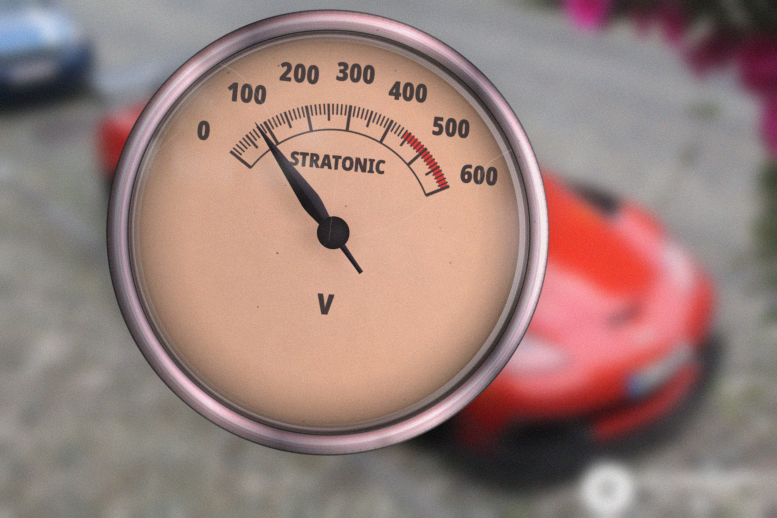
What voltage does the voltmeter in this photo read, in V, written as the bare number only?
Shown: 80
